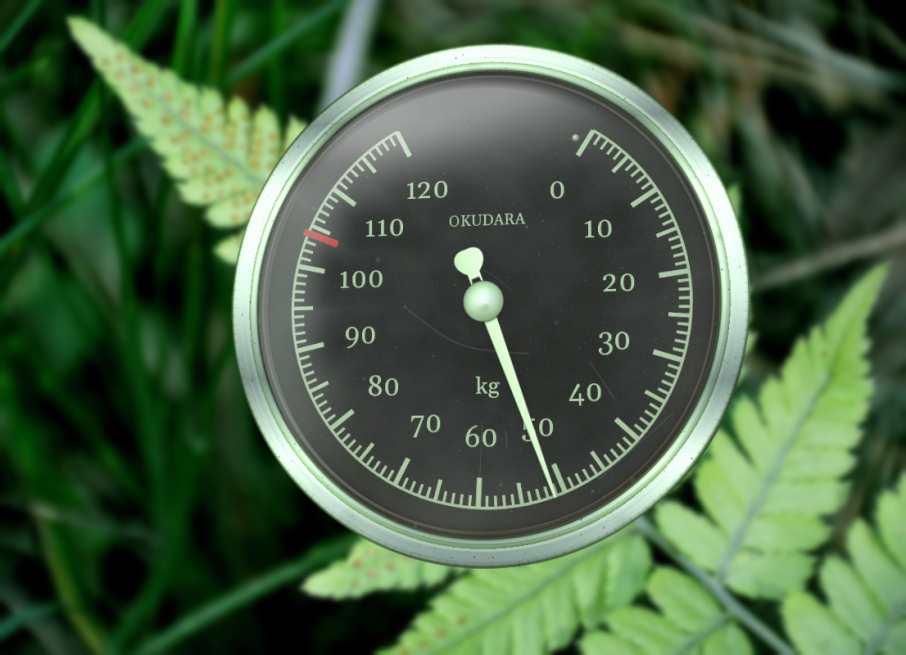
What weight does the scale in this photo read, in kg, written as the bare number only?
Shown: 51
